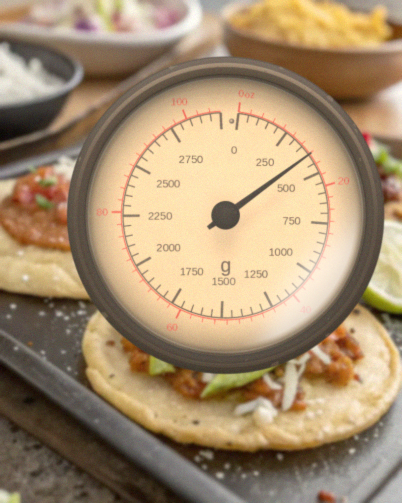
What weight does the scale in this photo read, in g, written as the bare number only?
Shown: 400
